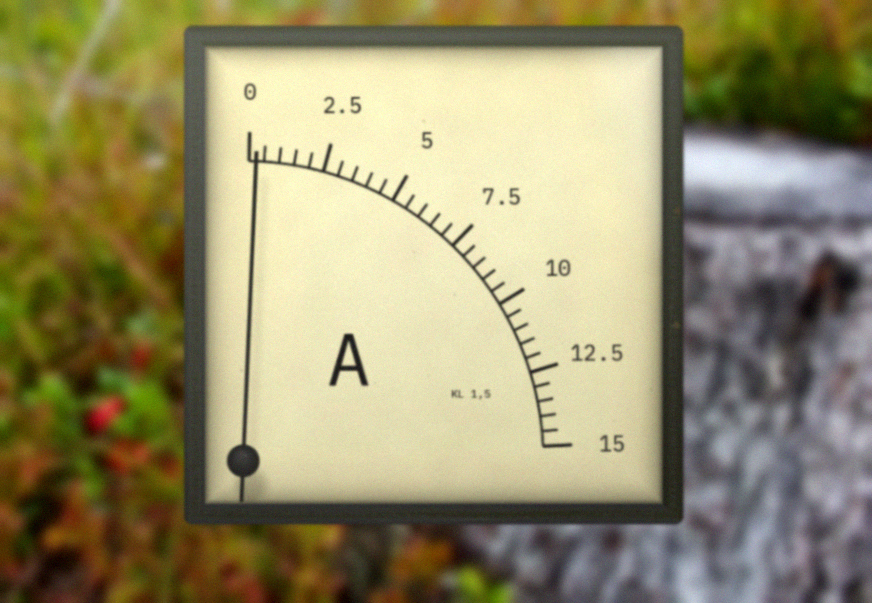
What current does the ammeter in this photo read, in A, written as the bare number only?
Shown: 0.25
